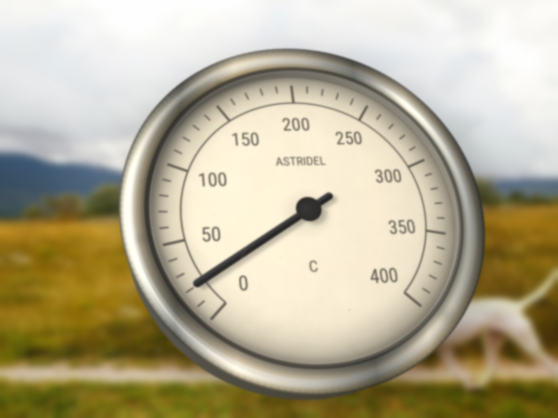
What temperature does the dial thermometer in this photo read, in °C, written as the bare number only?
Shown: 20
